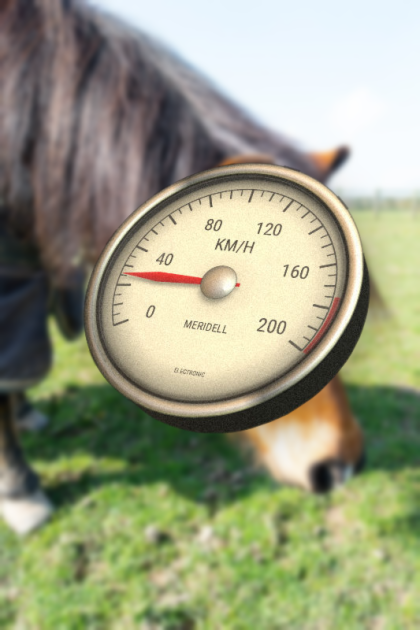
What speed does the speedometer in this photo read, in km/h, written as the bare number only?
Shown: 25
